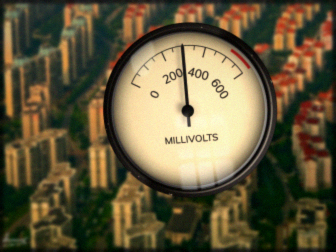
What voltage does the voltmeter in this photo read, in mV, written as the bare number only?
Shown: 300
